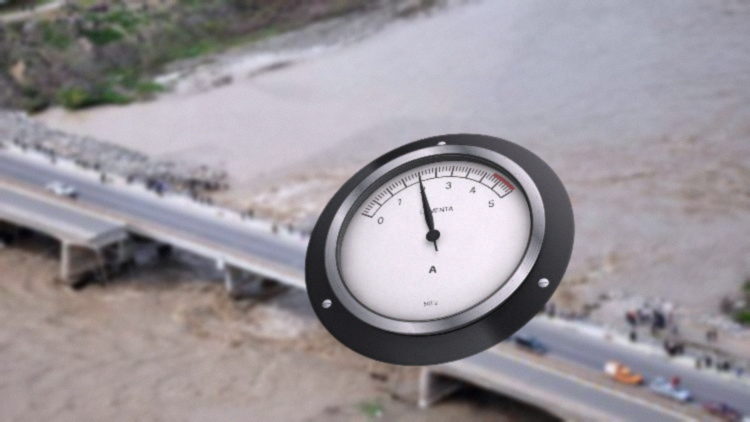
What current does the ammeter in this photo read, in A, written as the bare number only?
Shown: 2
